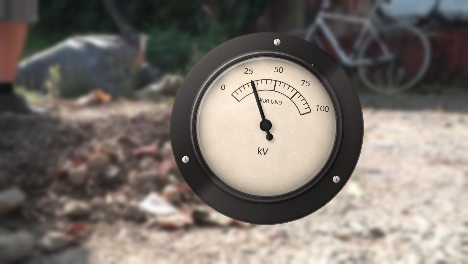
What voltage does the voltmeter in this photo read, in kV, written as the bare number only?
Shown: 25
